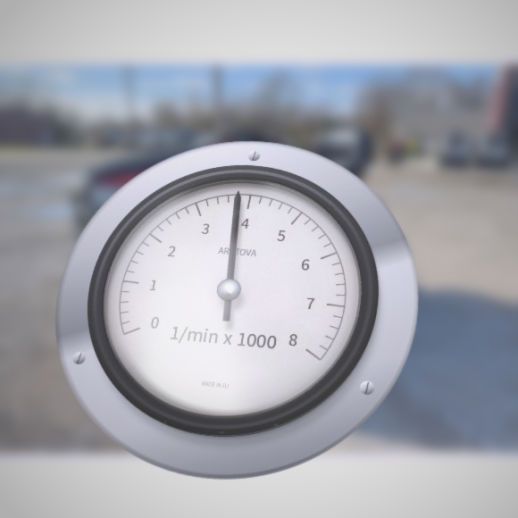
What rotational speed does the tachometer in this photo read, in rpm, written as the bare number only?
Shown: 3800
